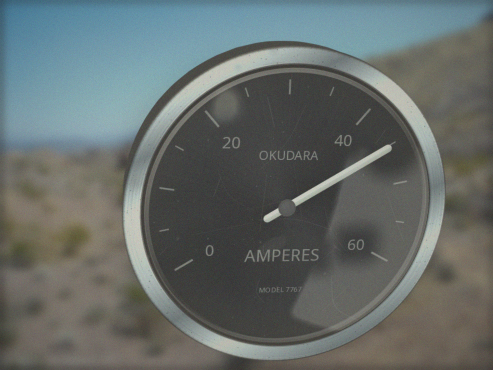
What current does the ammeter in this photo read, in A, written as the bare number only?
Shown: 45
